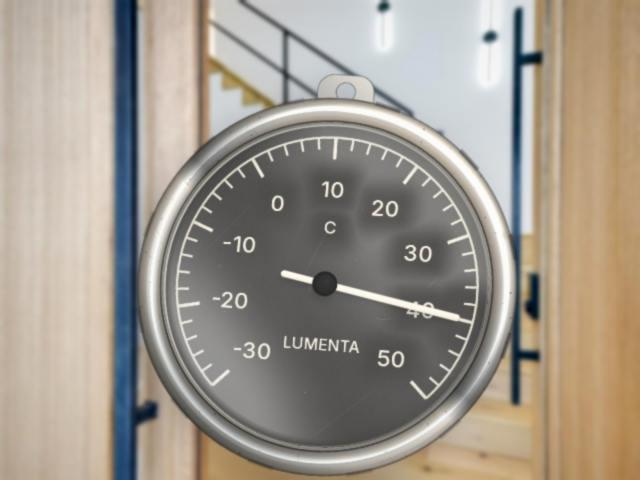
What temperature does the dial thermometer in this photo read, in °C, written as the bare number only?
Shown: 40
